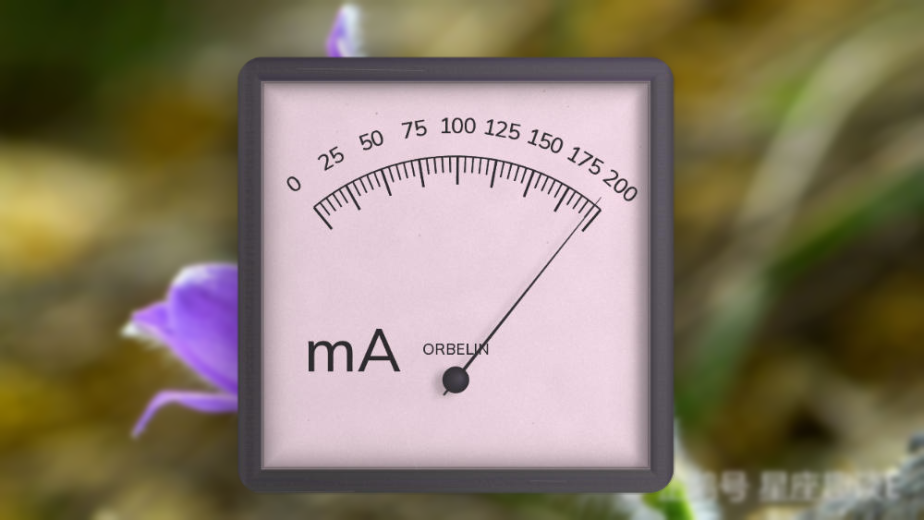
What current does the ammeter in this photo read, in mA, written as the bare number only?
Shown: 195
